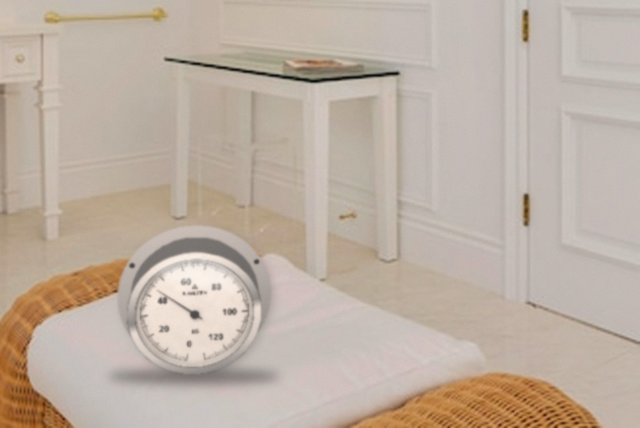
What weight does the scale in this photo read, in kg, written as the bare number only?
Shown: 45
